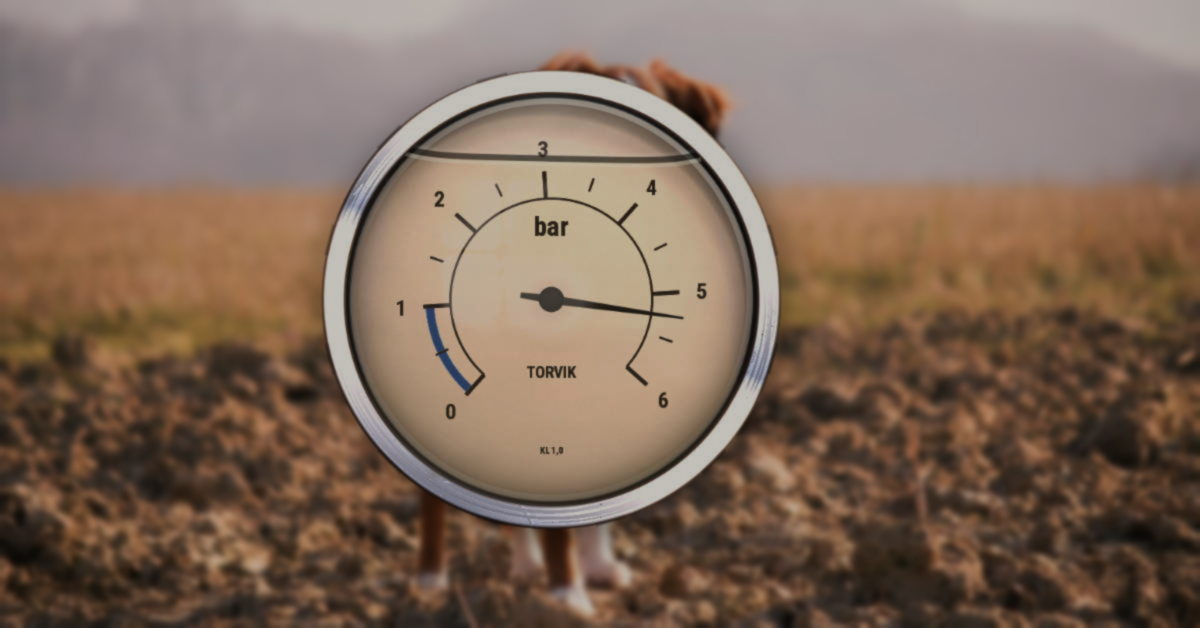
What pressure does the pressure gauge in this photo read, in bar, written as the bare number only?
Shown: 5.25
